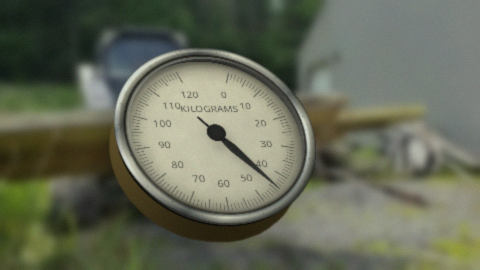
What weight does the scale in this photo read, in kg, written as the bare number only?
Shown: 45
